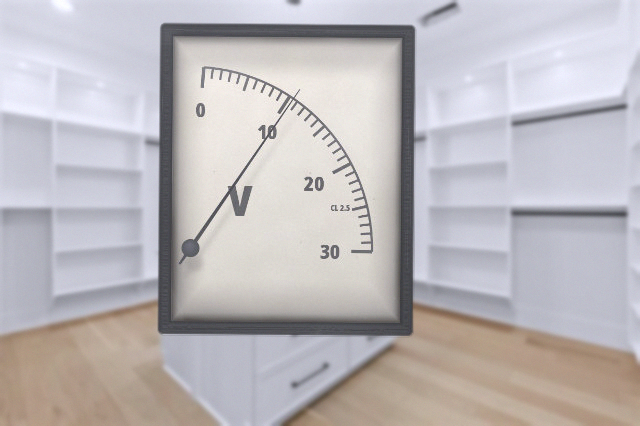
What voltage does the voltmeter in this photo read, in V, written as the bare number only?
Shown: 10.5
